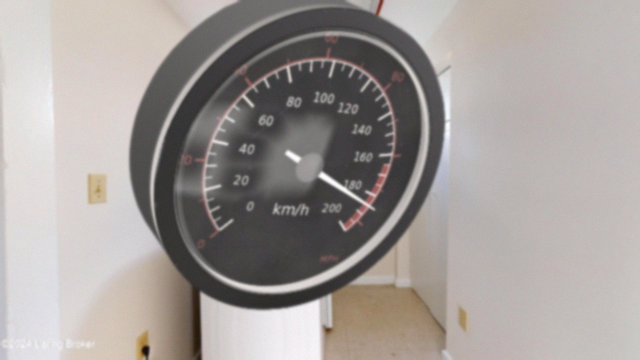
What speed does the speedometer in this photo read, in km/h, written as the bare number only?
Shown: 185
